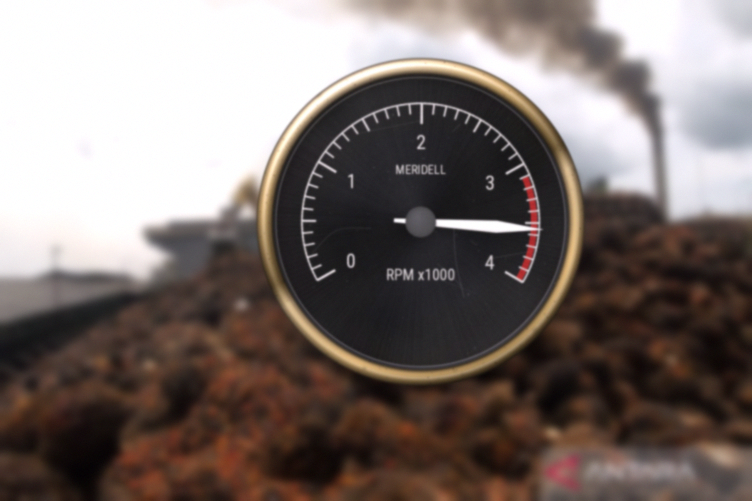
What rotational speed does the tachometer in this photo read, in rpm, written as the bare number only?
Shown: 3550
